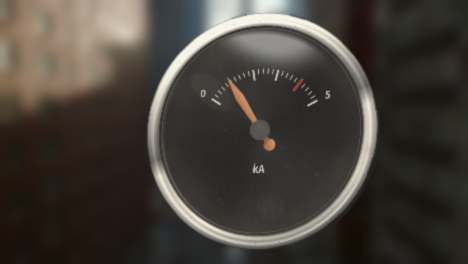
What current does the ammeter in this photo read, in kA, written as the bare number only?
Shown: 1
